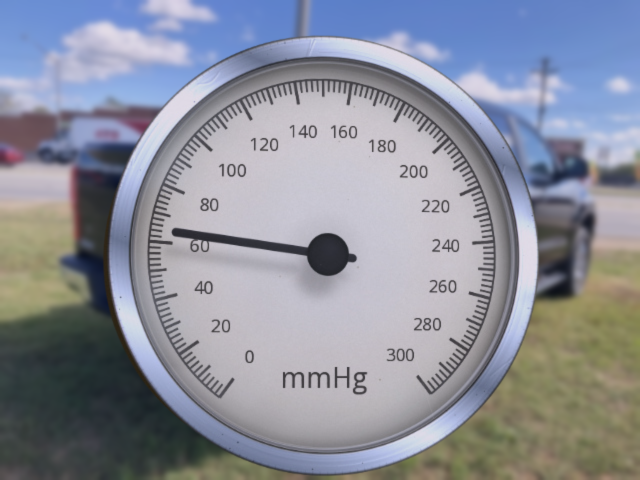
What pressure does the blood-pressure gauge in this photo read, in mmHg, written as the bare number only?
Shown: 64
